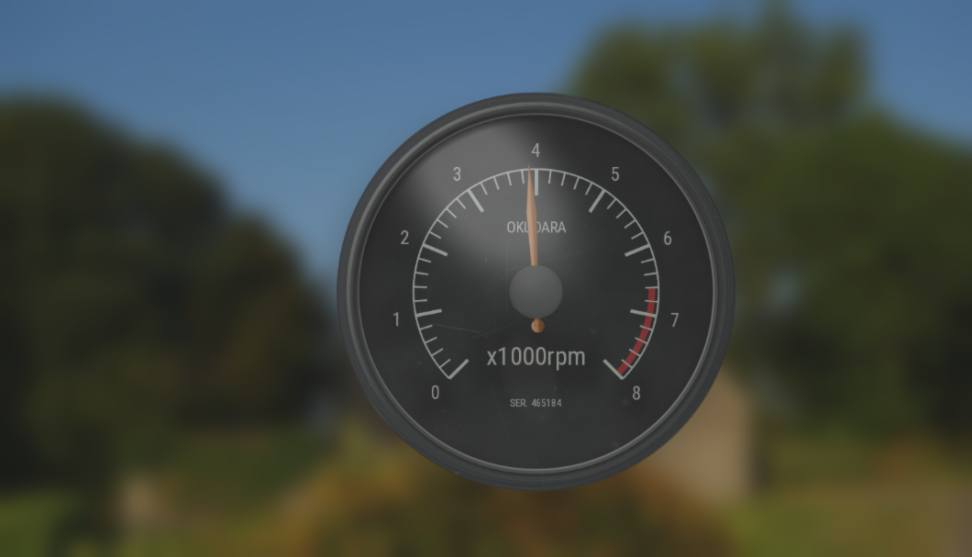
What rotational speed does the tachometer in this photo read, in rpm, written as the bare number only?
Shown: 3900
